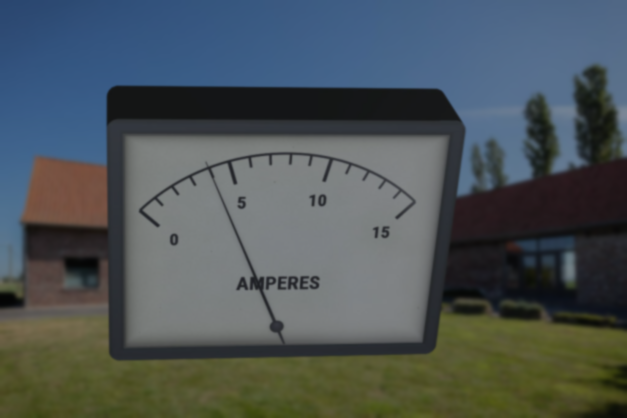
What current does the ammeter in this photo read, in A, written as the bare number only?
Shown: 4
